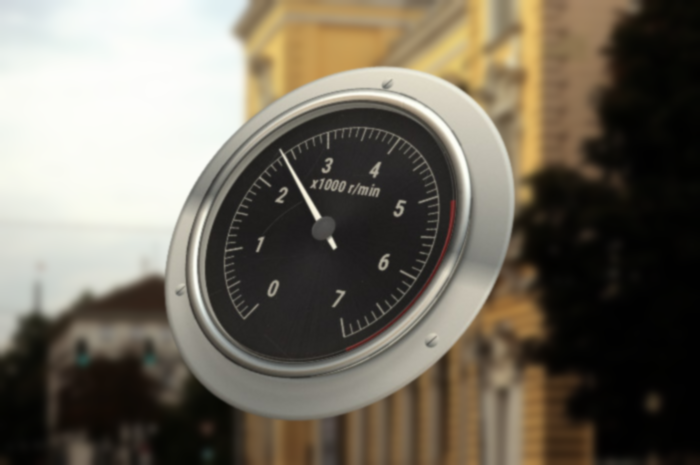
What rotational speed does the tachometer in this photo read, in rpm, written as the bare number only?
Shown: 2400
